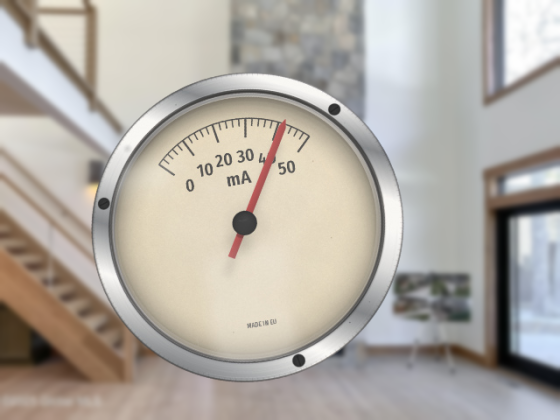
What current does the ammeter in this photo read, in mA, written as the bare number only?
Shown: 42
